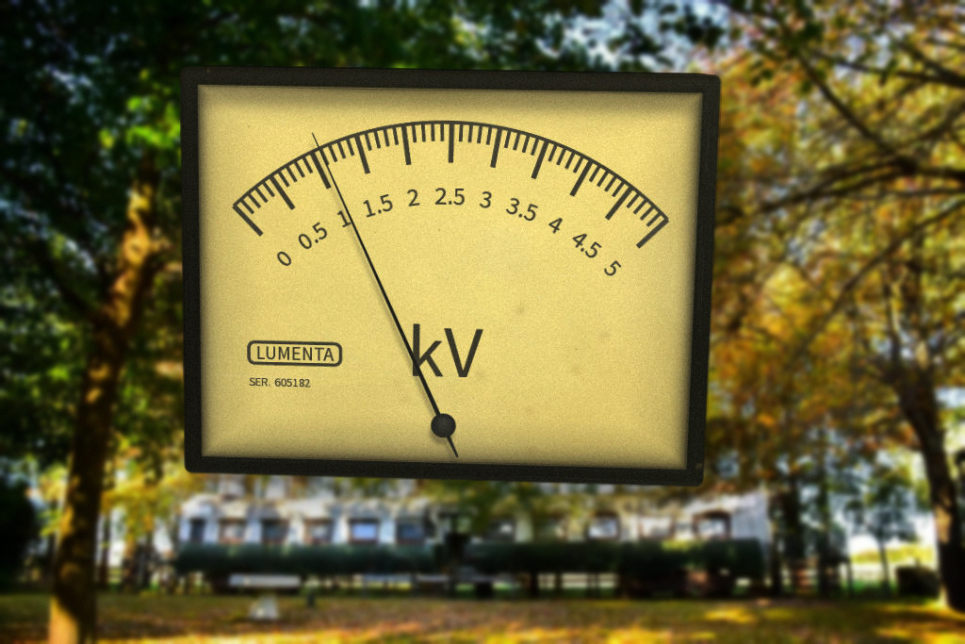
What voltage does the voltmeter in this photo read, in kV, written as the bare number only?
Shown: 1.1
